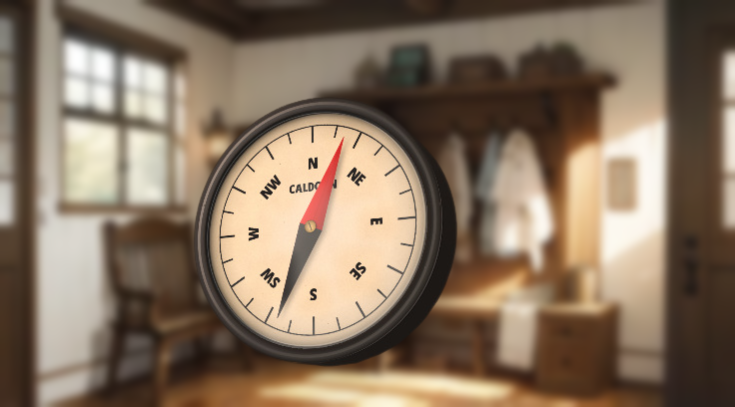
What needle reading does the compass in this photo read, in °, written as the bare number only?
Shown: 22.5
